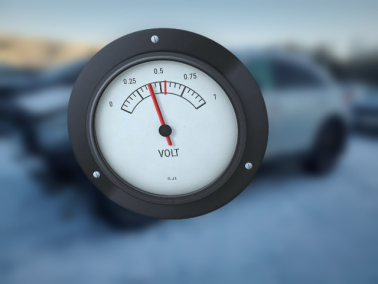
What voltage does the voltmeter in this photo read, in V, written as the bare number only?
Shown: 0.4
